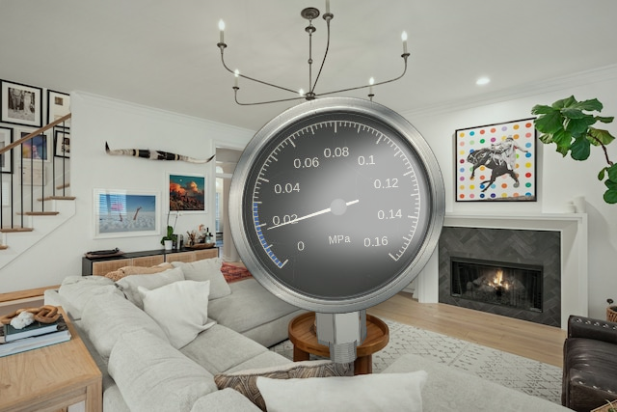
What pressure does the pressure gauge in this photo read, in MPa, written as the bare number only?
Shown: 0.018
